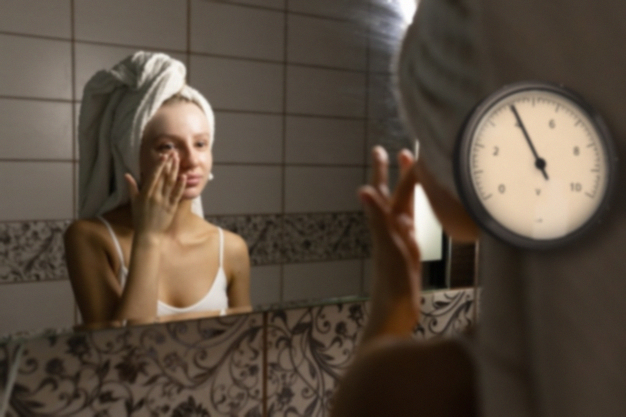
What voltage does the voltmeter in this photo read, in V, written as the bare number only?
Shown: 4
